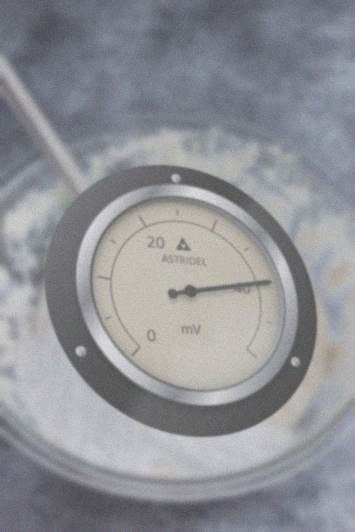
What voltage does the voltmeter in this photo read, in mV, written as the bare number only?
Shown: 40
